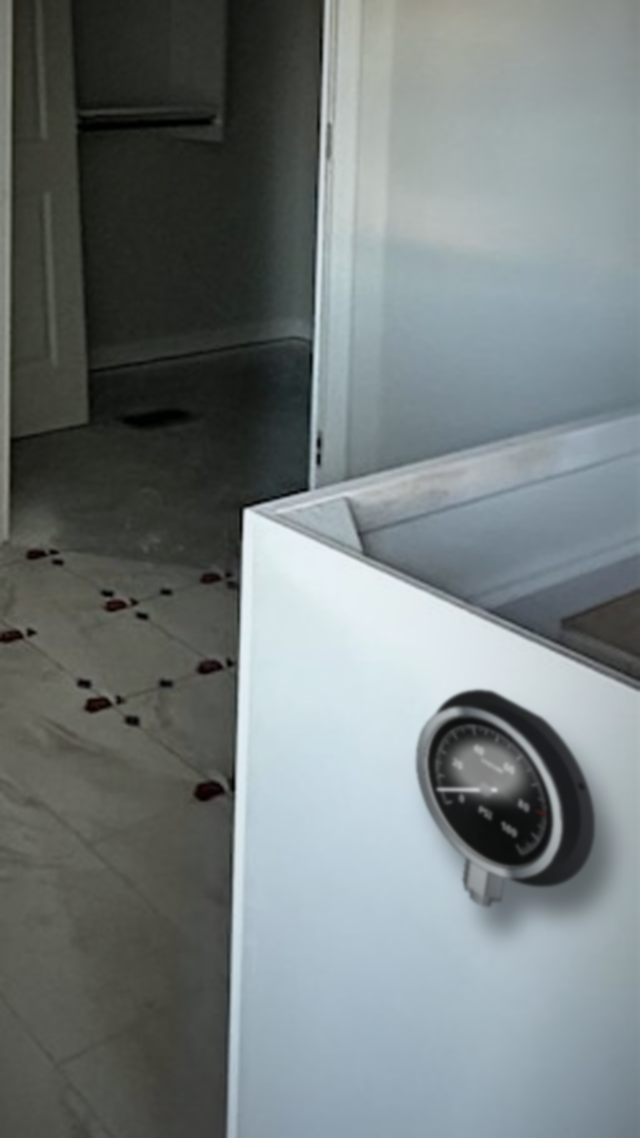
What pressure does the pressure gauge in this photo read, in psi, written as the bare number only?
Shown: 5
